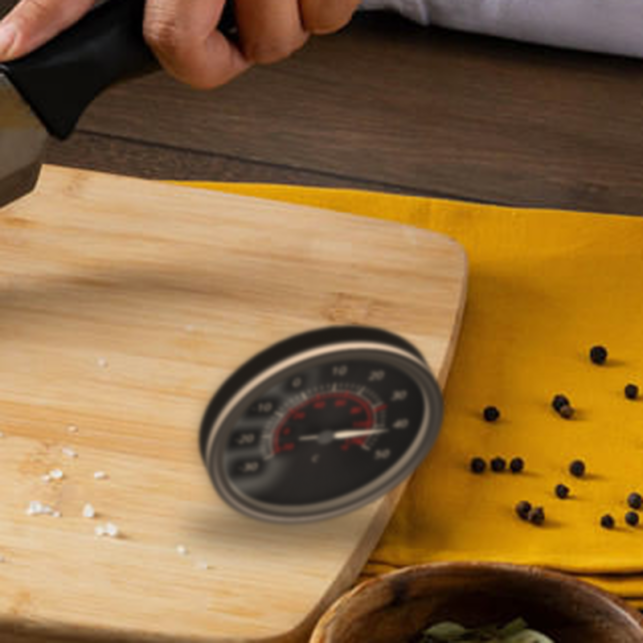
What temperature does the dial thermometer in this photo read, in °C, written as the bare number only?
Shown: 40
